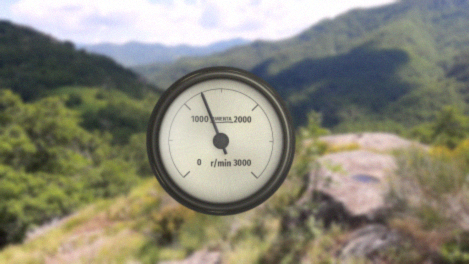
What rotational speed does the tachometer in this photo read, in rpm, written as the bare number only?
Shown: 1250
